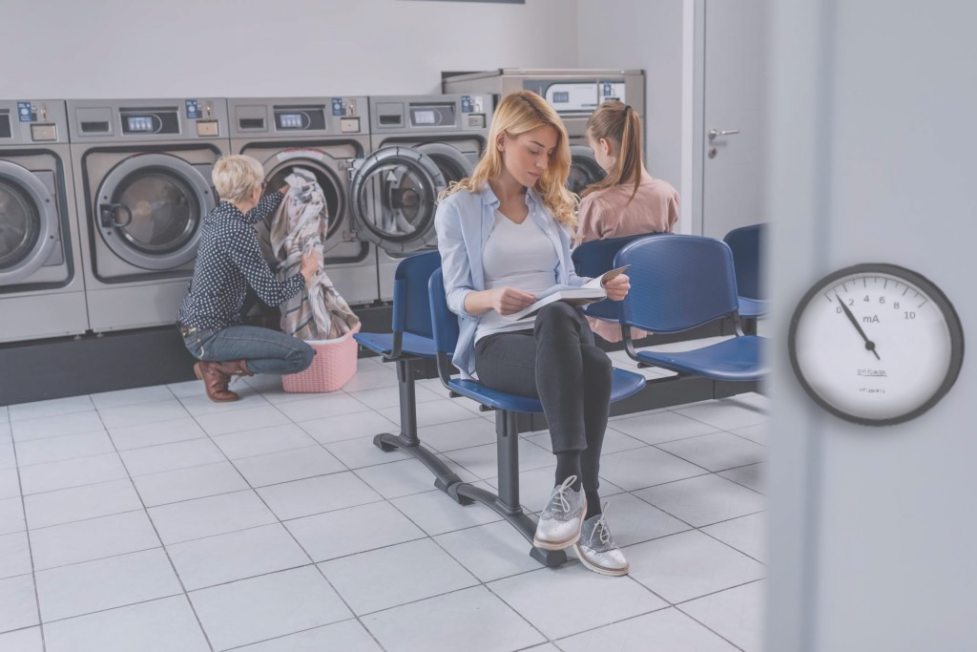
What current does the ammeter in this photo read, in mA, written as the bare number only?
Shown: 1
